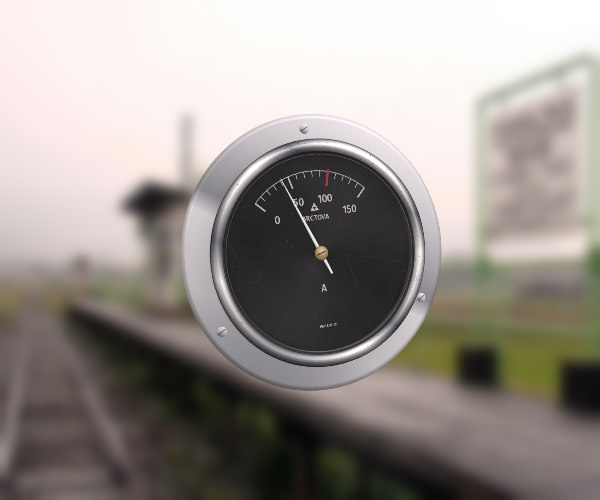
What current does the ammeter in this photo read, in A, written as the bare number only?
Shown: 40
